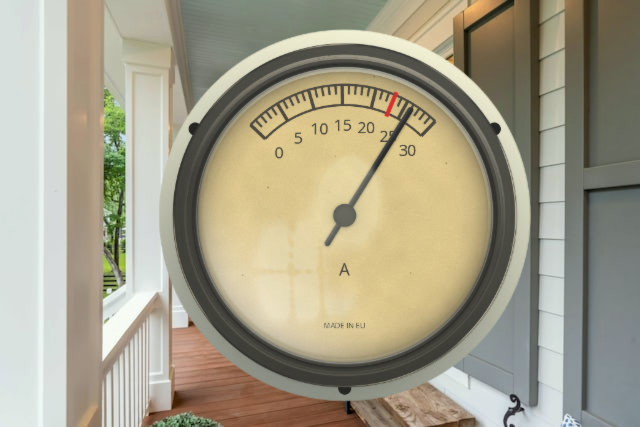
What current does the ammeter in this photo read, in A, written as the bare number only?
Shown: 26
